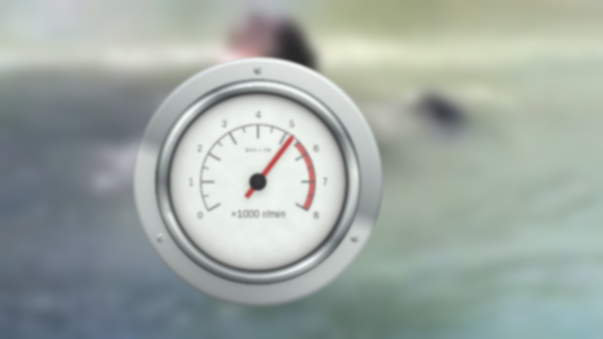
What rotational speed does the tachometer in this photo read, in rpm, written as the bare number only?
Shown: 5250
